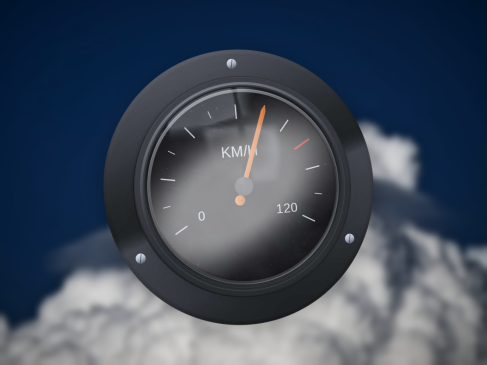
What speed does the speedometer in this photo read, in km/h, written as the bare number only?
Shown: 70
